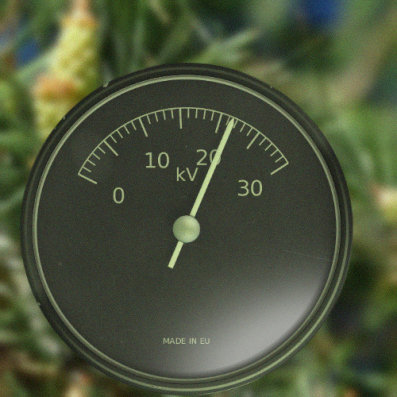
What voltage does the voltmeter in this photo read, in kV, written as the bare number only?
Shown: 21.5
